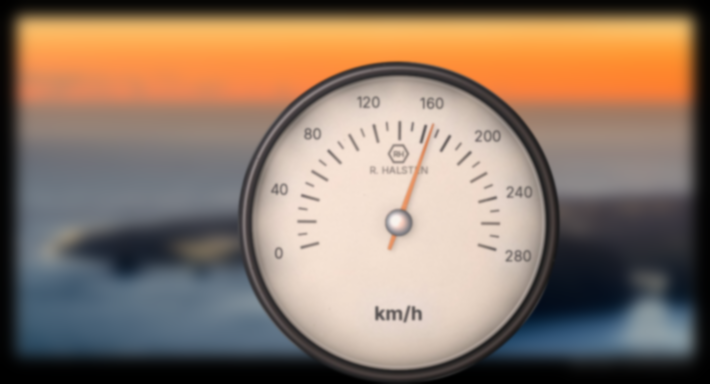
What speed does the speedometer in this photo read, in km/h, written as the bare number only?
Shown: 165
